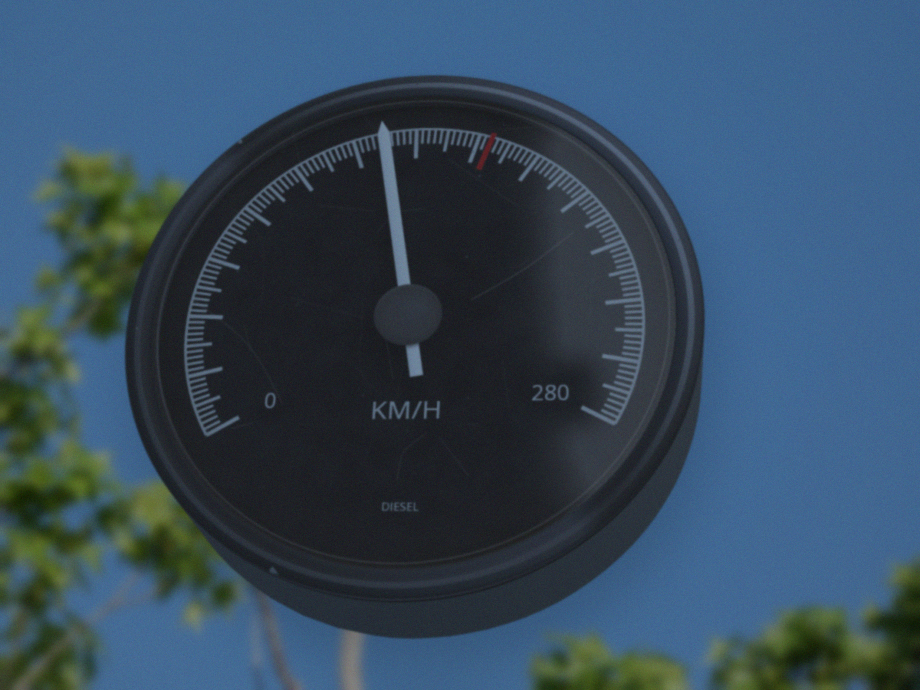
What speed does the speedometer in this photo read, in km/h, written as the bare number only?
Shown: 130
